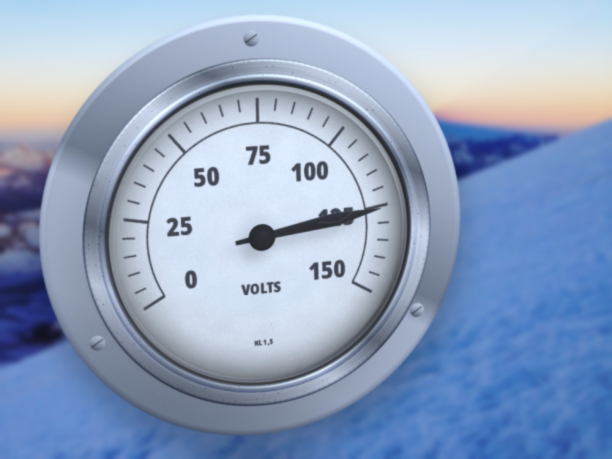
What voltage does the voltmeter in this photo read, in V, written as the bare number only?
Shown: 125
